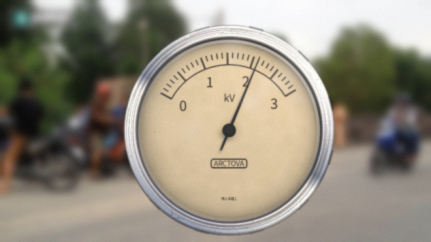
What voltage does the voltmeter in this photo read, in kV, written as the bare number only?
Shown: 2.1
